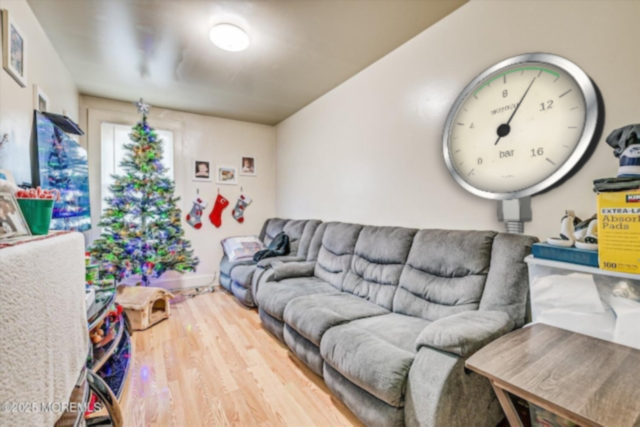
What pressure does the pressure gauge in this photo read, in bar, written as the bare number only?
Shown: 10
